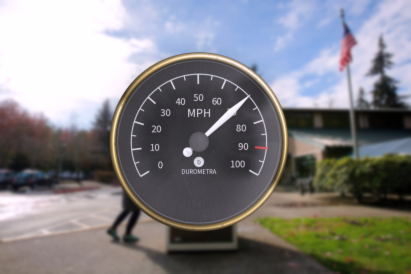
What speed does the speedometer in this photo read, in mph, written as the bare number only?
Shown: 70
